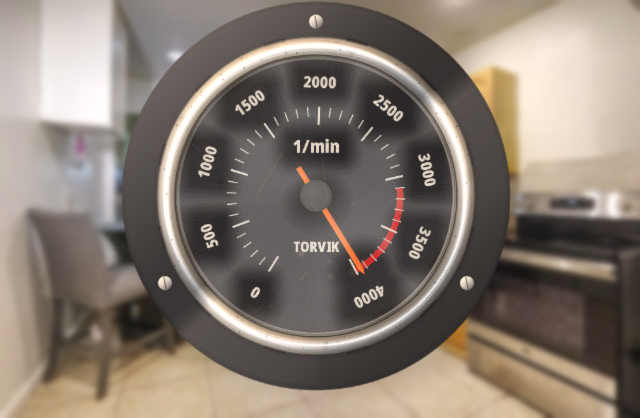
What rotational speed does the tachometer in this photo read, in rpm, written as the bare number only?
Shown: 3950
